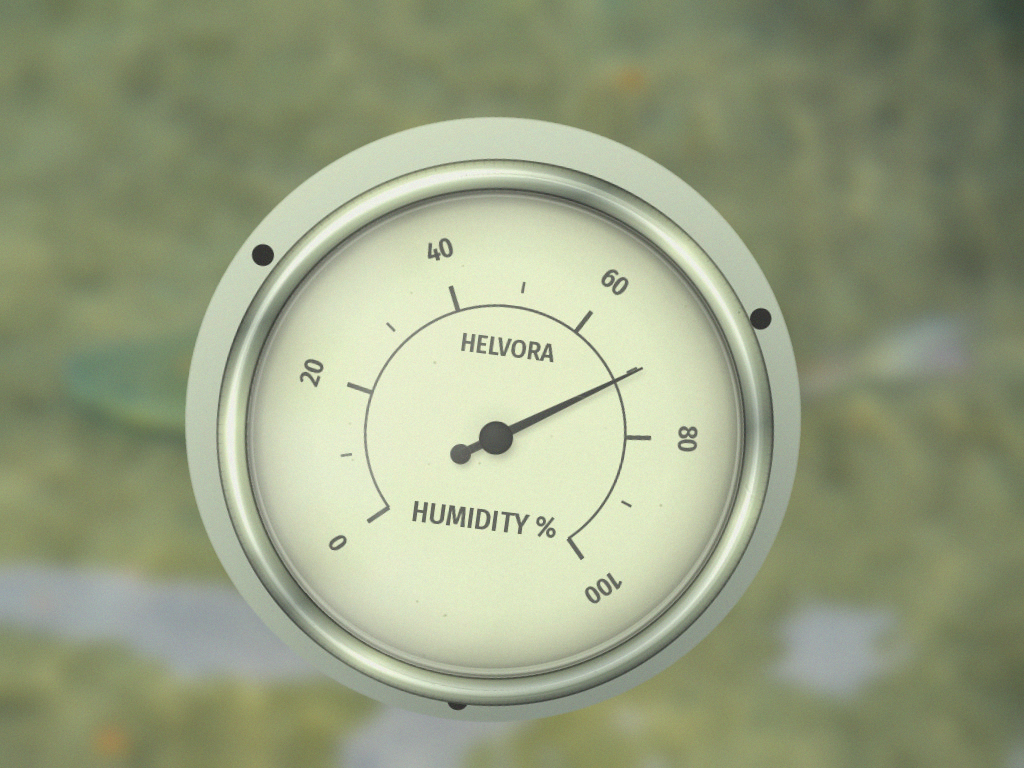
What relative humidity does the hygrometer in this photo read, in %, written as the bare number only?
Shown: 70
